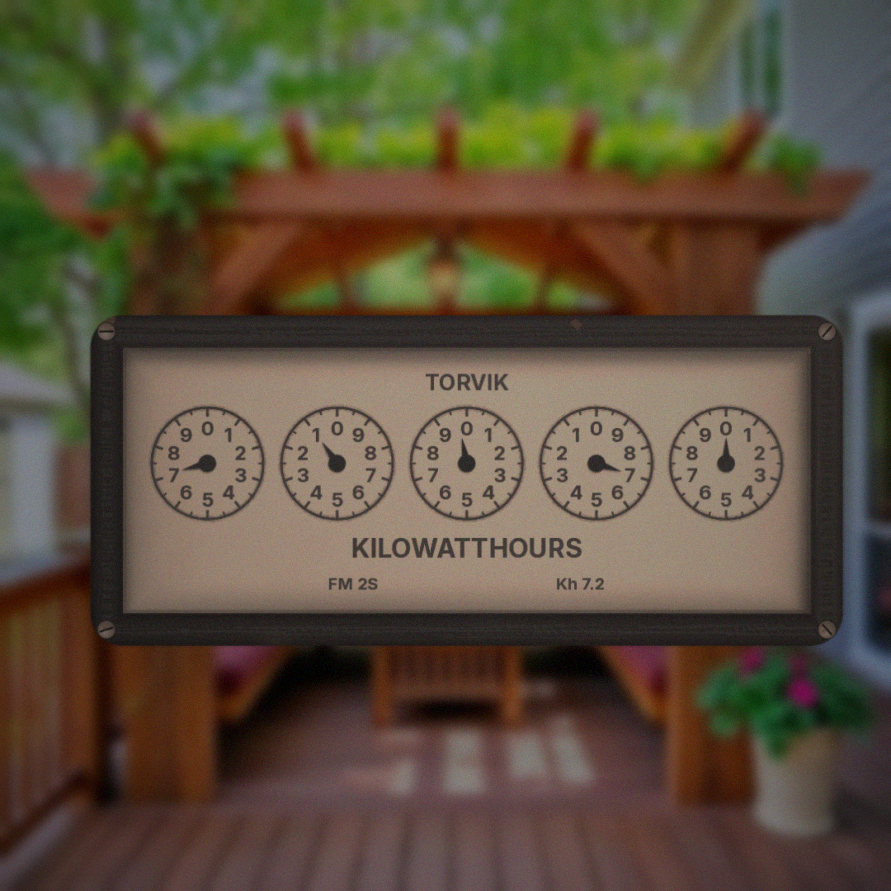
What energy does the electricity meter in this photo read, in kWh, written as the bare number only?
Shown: 70970
